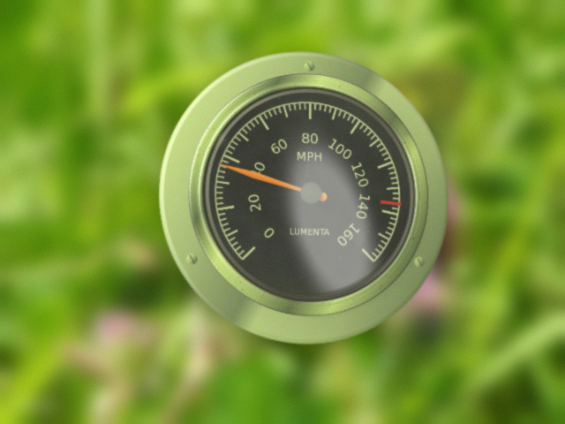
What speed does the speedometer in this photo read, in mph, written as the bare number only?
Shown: 36
